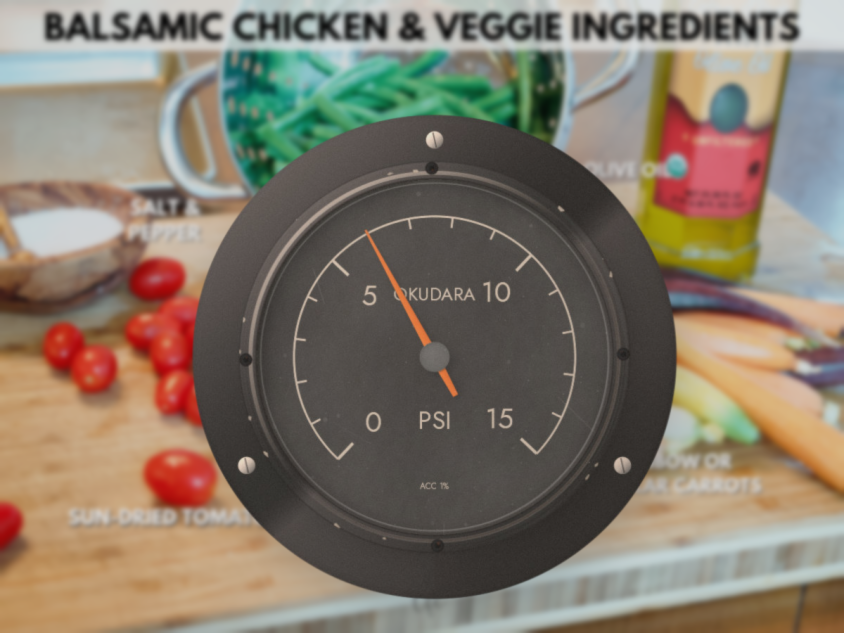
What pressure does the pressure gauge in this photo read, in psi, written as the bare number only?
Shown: 6
